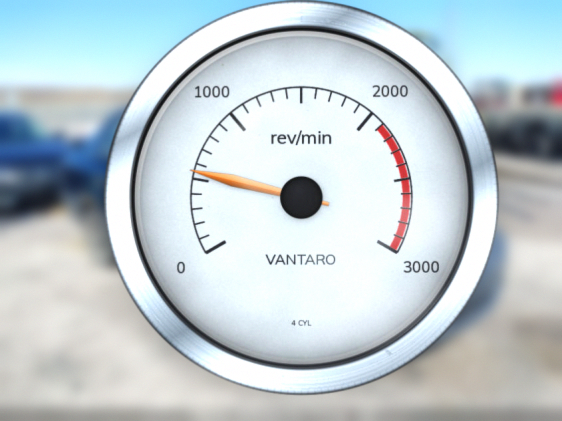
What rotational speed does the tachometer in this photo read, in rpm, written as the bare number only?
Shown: 550
